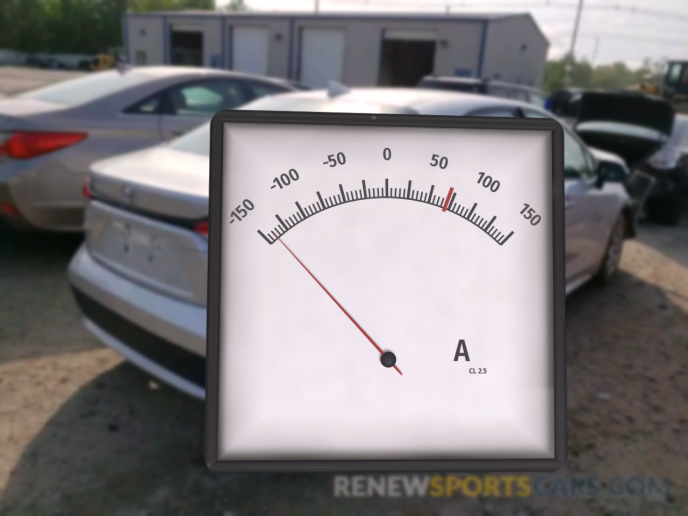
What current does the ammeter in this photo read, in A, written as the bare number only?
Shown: -140
